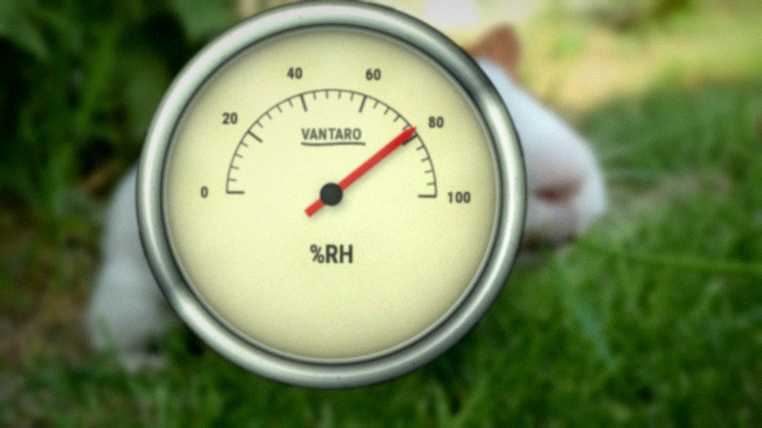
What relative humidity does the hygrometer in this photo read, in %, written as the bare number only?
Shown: 78
